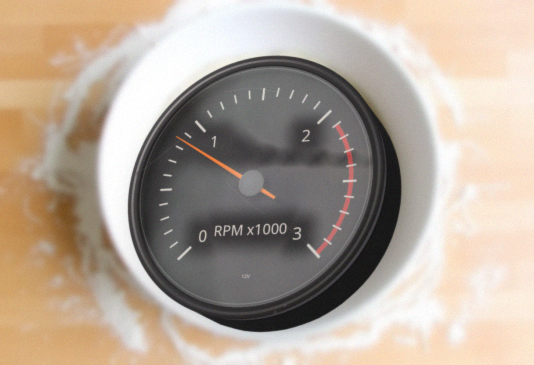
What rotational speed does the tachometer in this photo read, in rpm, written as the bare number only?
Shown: 850
